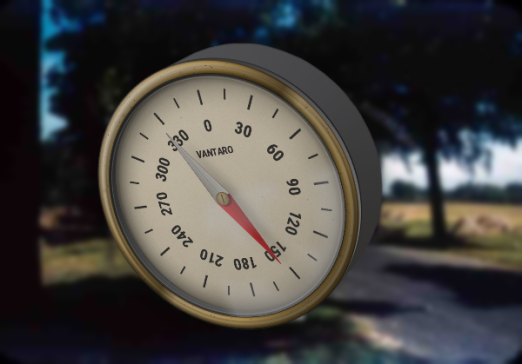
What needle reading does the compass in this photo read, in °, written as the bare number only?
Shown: 150
